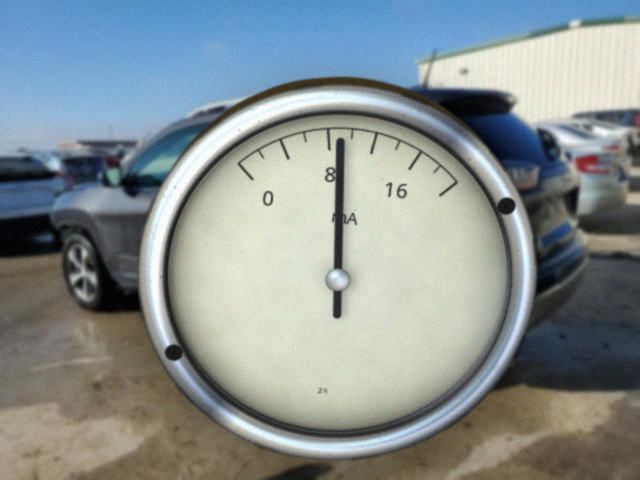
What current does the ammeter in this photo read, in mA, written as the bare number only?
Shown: 9
